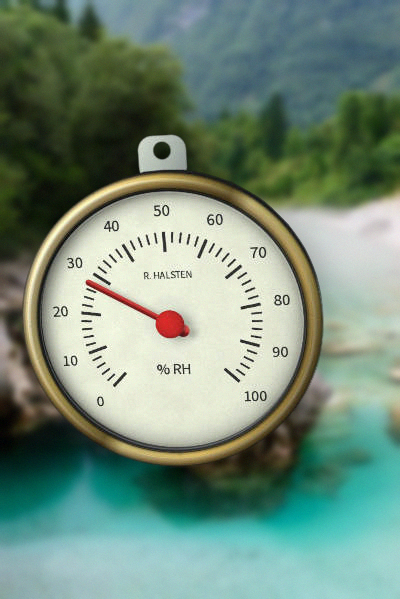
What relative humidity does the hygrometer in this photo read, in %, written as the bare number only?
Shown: 28
